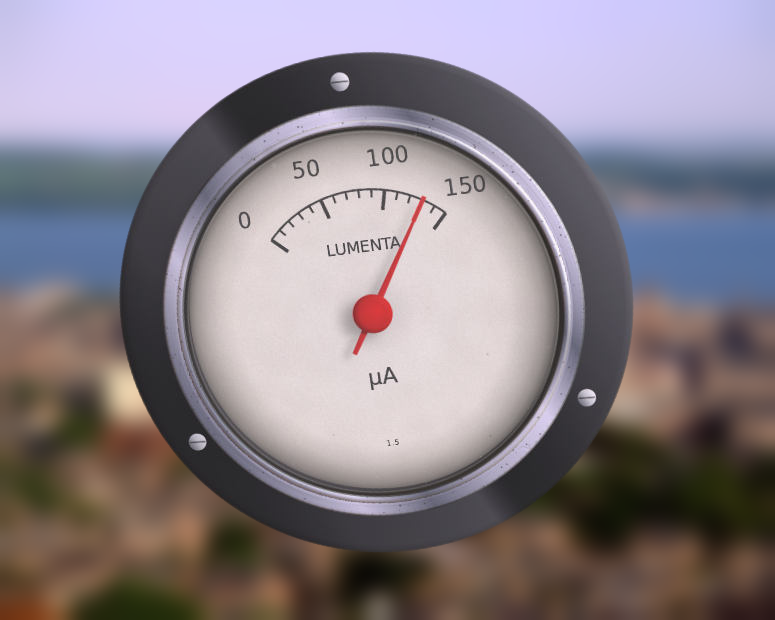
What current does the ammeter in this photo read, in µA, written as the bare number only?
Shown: 130
